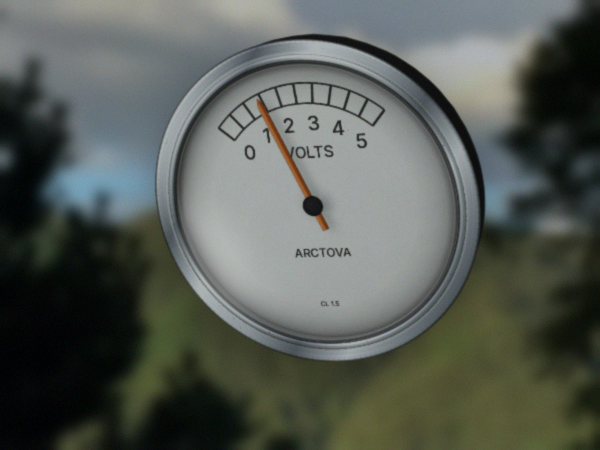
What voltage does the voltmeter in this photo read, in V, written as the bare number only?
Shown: 1.5
